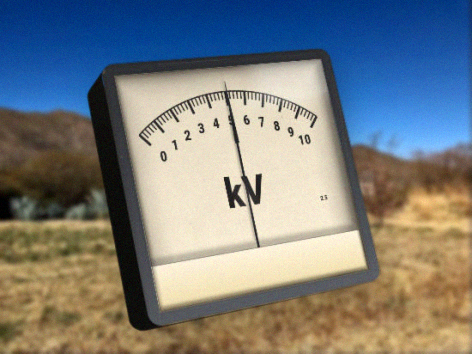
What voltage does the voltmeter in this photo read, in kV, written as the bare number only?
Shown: 5
